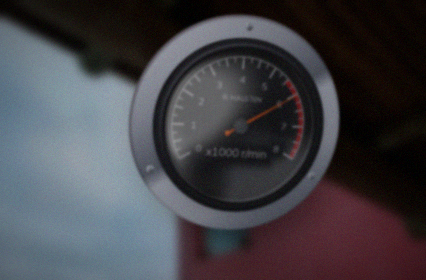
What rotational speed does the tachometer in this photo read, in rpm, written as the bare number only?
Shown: 6000
